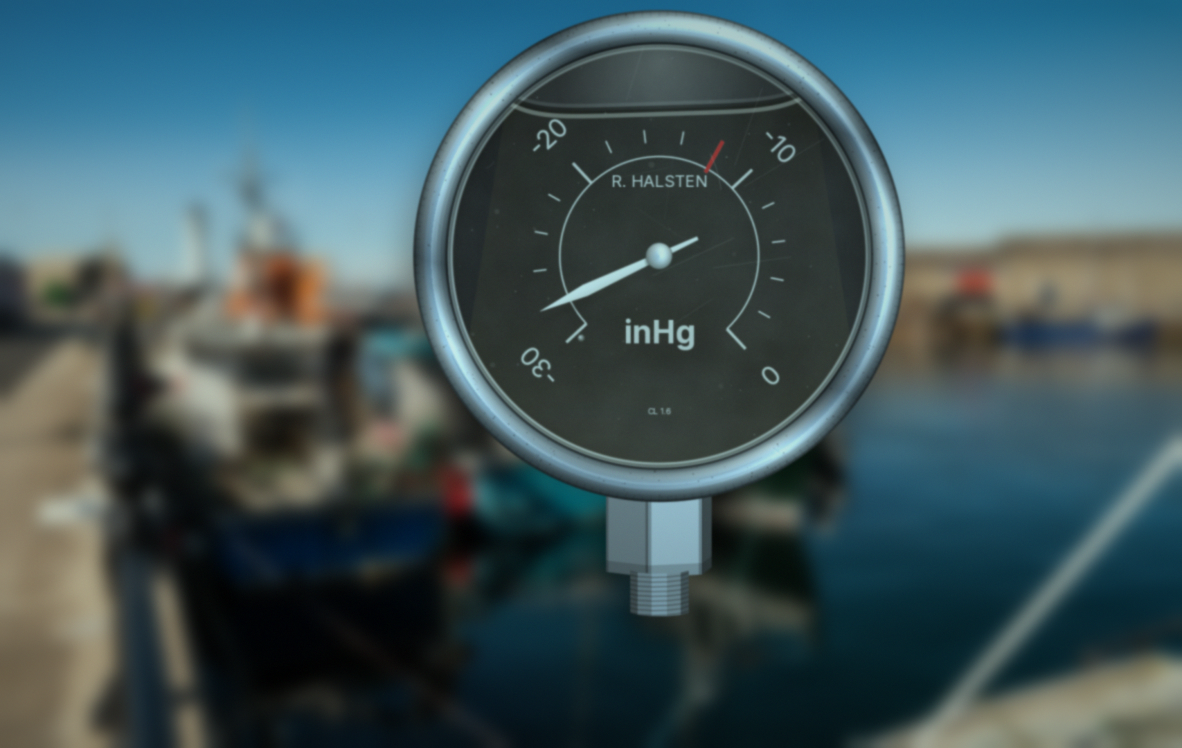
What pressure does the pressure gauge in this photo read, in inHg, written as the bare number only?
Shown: -28
